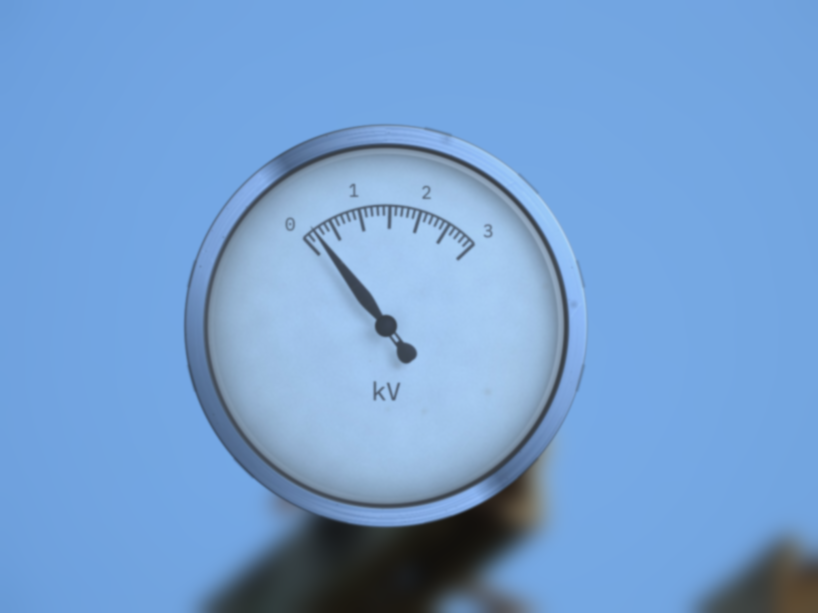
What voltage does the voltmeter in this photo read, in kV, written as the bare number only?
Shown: 0.2
